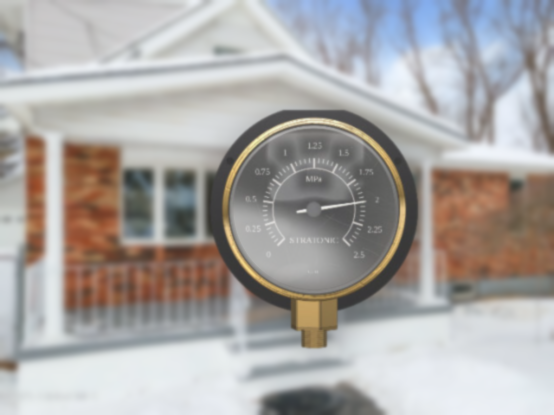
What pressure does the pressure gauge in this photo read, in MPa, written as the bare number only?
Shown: 2
